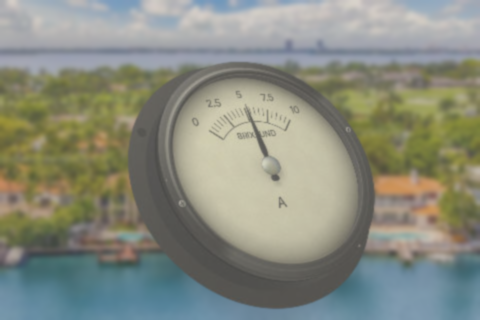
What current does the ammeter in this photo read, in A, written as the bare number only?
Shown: 5
